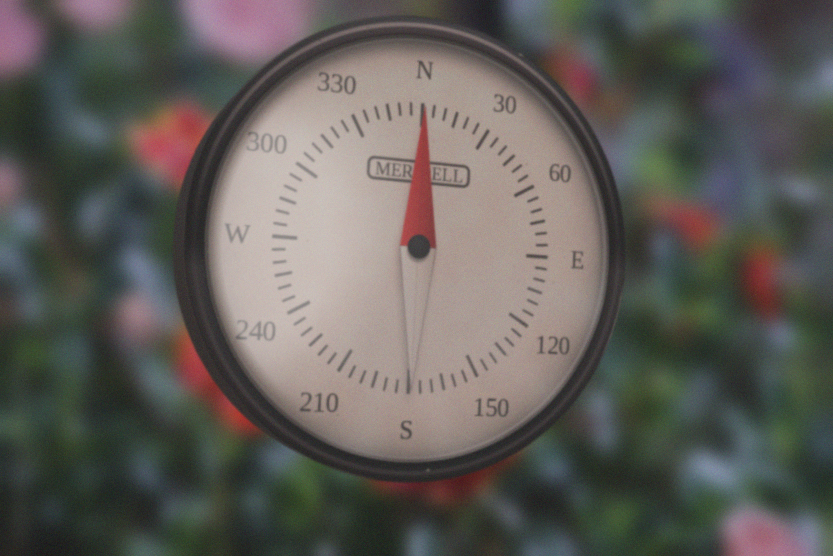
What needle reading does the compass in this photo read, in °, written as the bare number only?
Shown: 0
